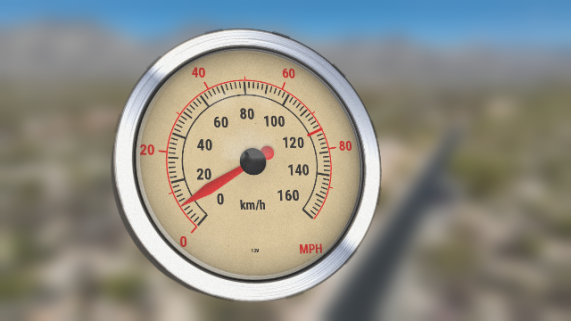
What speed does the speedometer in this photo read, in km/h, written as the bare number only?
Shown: 10
